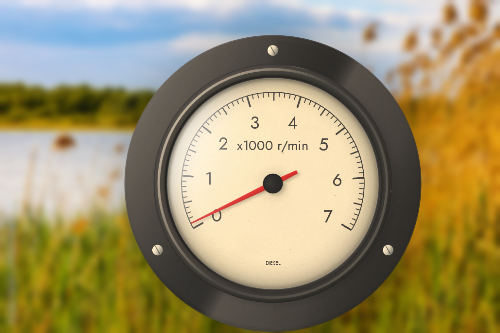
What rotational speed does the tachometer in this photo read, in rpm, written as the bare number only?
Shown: 100
